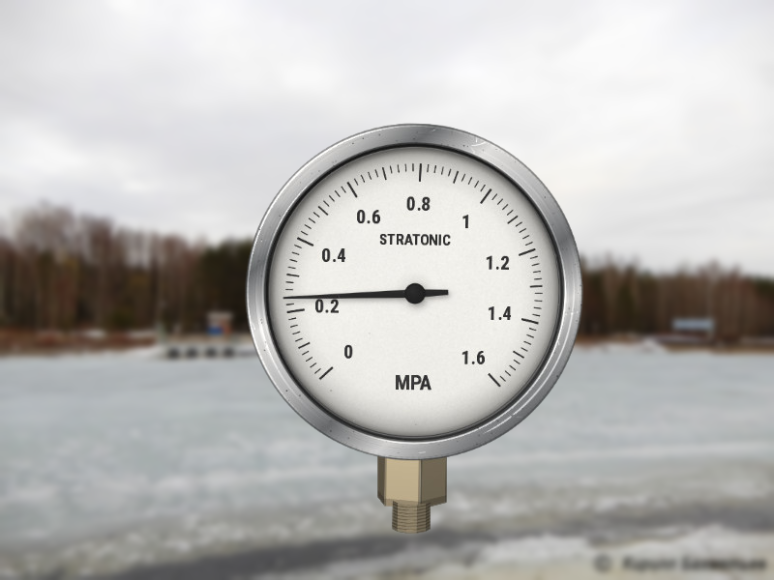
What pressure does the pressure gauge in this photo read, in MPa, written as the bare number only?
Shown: 0.24
